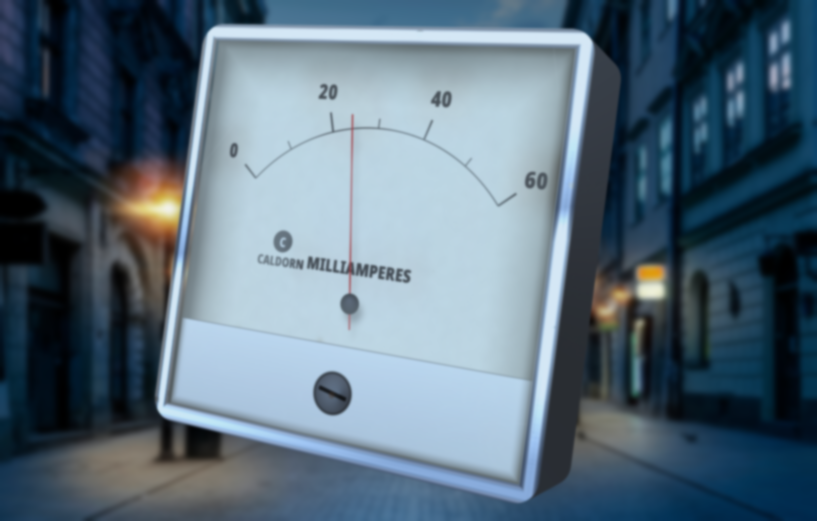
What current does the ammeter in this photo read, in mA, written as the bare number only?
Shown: 25
